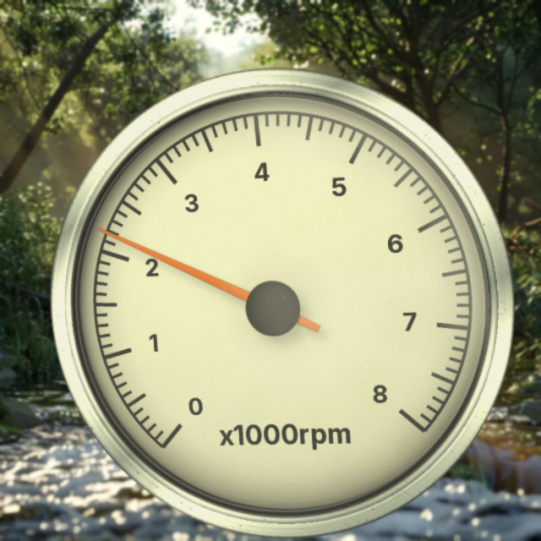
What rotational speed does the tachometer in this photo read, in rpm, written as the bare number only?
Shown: 2200
